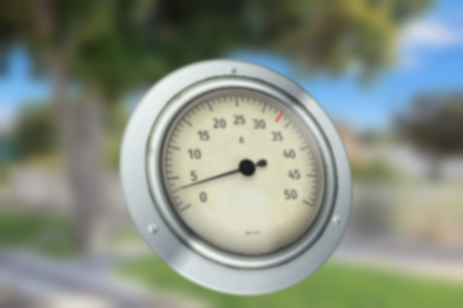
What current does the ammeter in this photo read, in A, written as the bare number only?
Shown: 3
